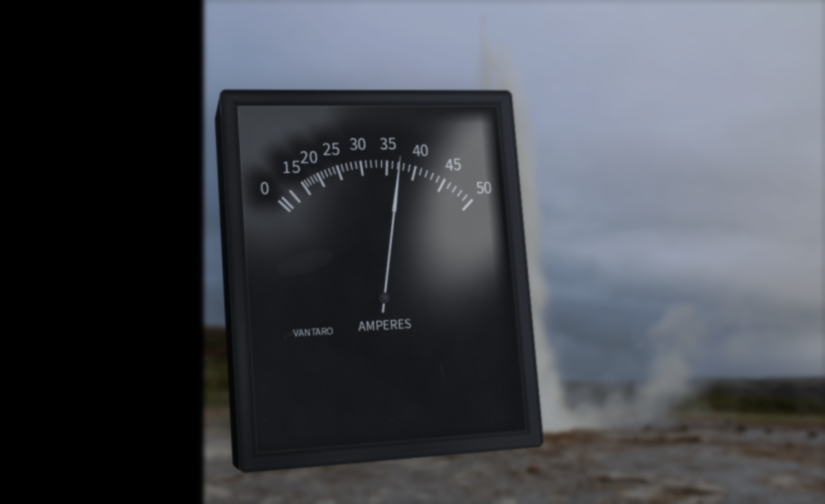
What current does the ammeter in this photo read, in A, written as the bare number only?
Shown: 37
